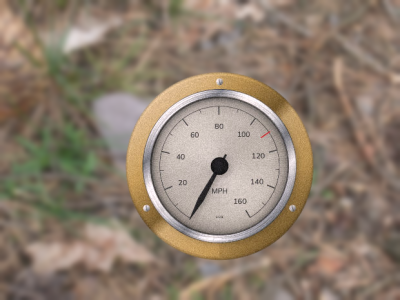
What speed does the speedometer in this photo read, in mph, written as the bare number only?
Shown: 0
